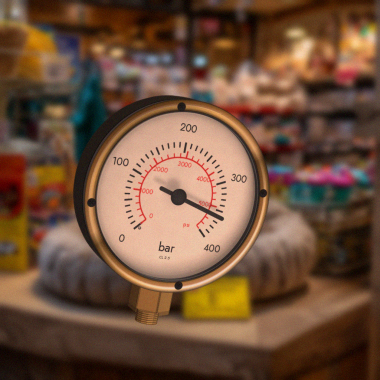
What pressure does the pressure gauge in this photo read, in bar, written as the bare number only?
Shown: 360
